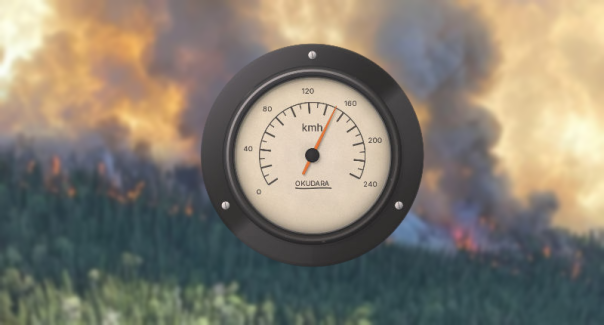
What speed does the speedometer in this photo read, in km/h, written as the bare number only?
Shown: 150
